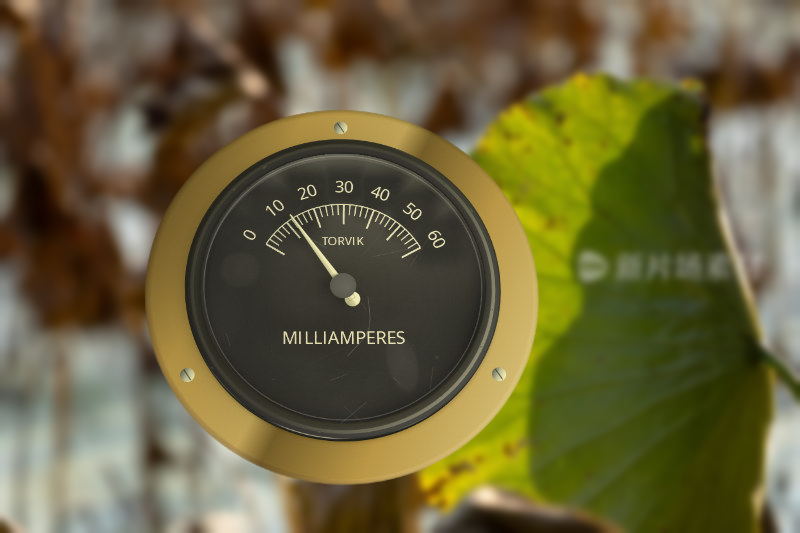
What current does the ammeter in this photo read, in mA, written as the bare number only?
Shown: 12
